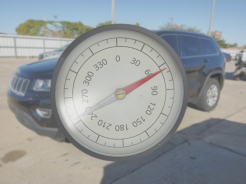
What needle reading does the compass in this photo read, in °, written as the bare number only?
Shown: 65
